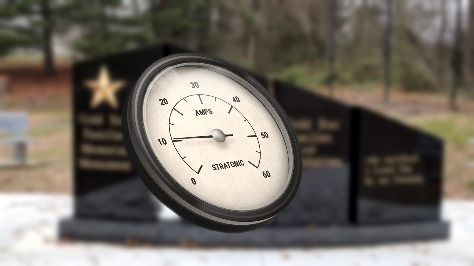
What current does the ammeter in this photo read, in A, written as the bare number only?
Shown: 10
